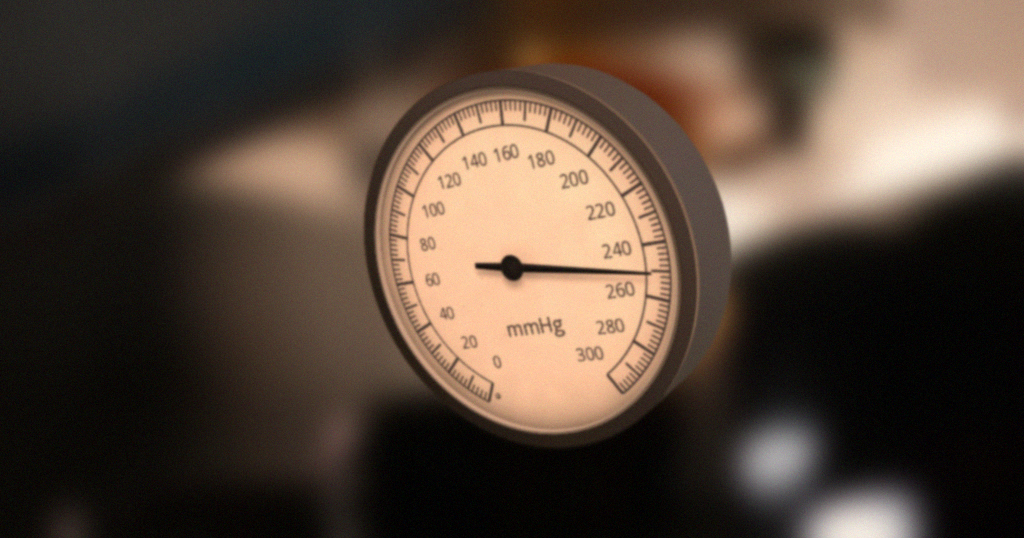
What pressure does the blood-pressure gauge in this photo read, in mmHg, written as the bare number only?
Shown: 250
